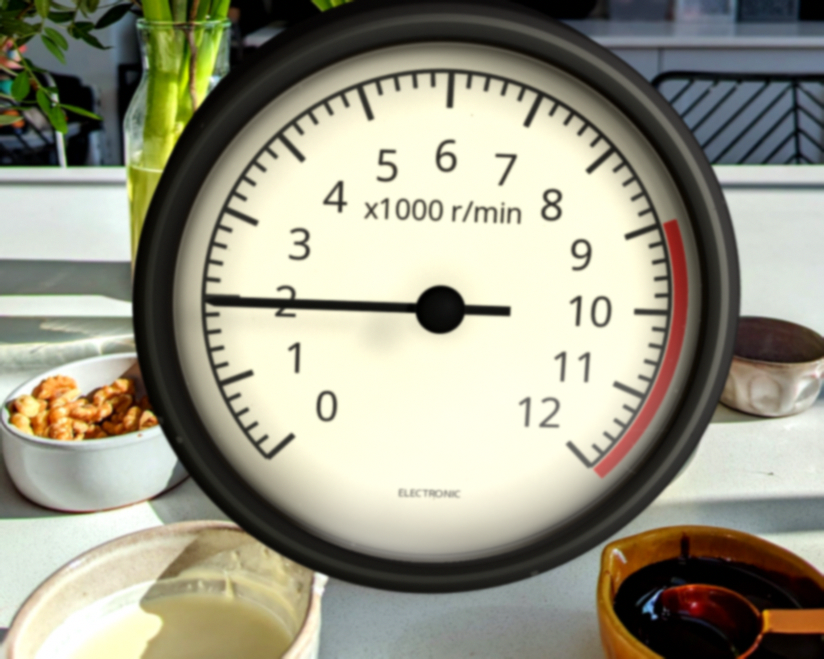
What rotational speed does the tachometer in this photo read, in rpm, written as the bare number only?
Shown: 2000
